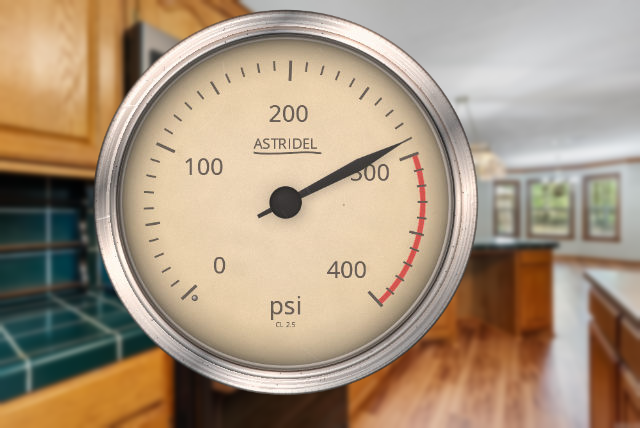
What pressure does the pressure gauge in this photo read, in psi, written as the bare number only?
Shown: 290
